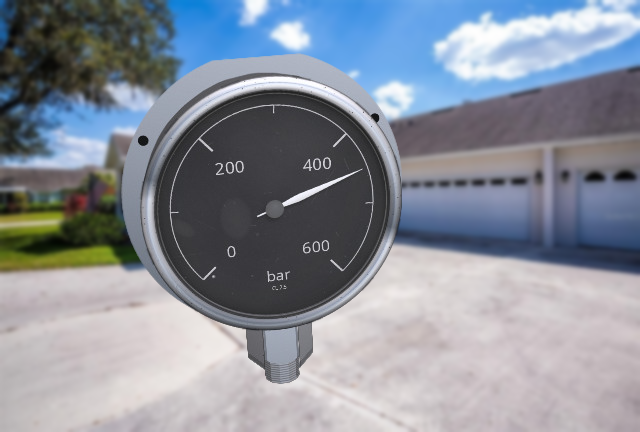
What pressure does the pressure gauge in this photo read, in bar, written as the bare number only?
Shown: 450
